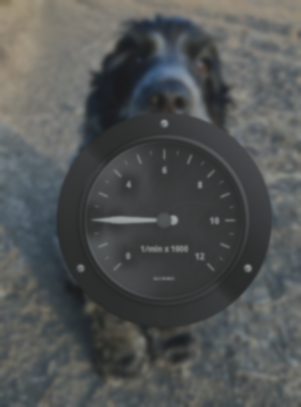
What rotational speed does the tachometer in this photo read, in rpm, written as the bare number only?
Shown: 2000
